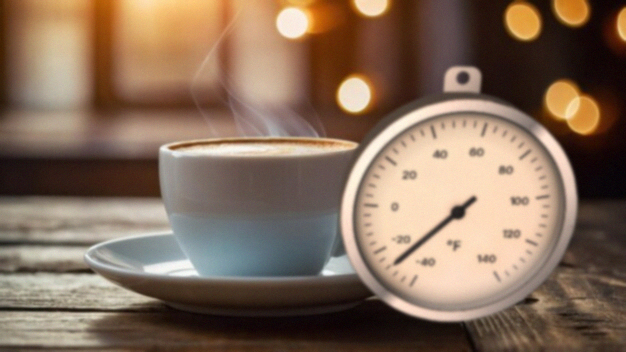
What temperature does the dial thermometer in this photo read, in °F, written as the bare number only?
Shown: -28
